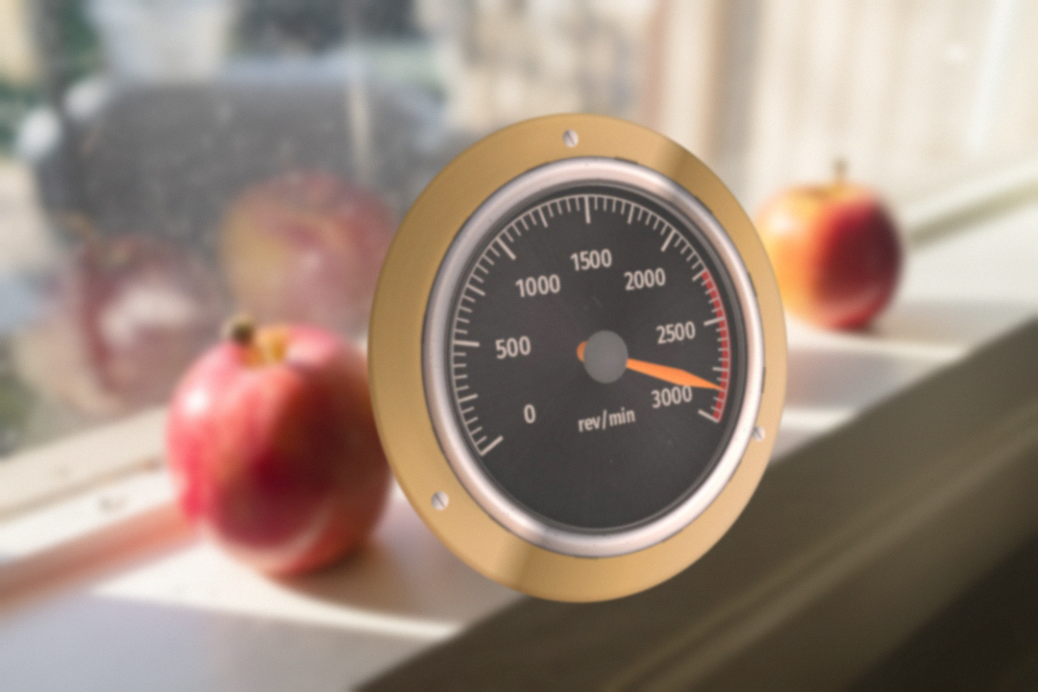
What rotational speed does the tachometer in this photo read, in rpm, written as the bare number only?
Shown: 2850
